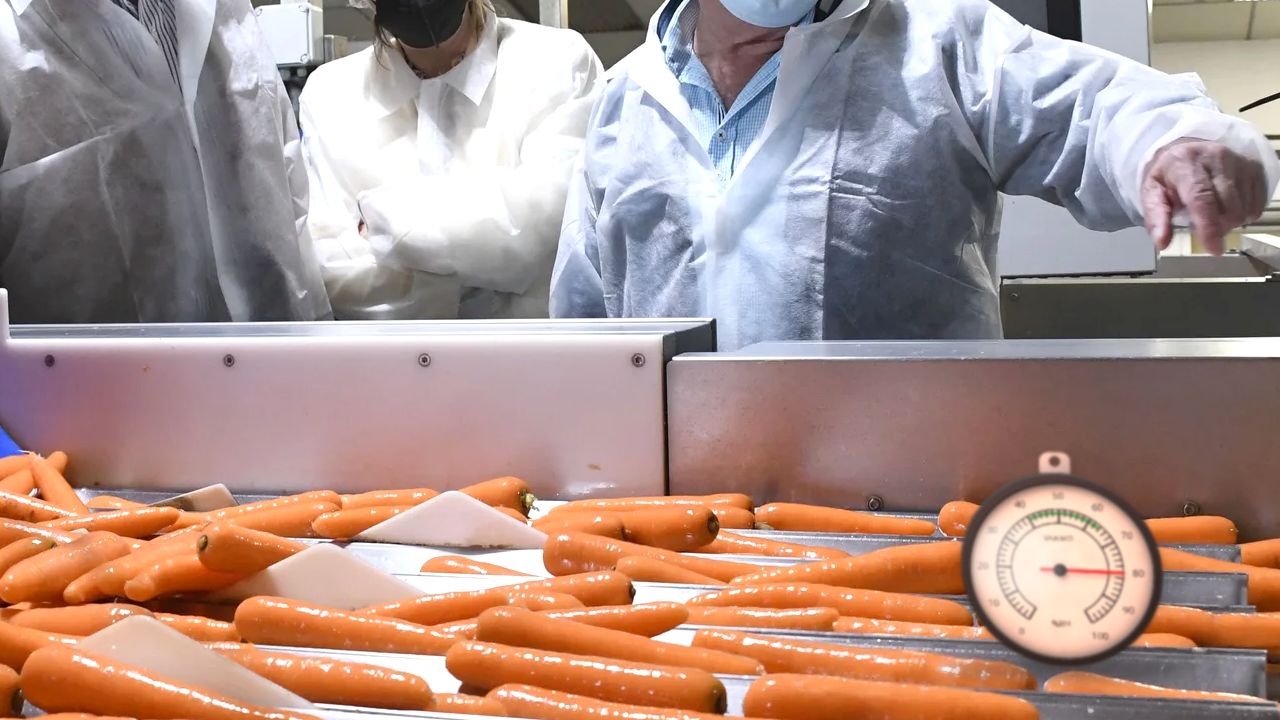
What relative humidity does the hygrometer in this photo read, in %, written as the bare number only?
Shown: 80
